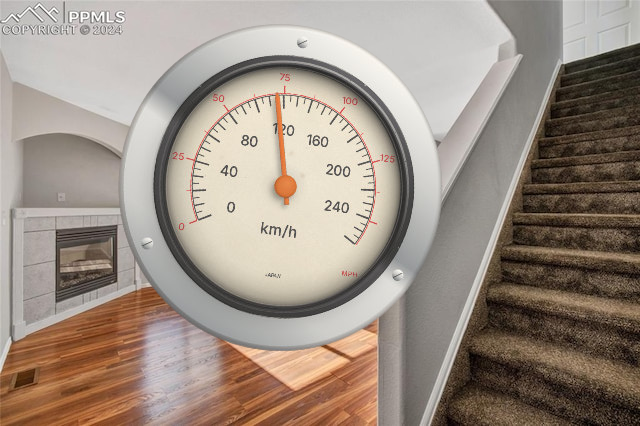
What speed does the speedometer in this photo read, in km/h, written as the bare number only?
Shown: 115
